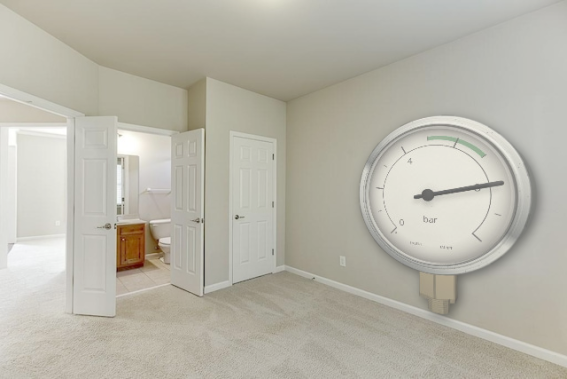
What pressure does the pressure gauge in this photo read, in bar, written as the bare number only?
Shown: 8
